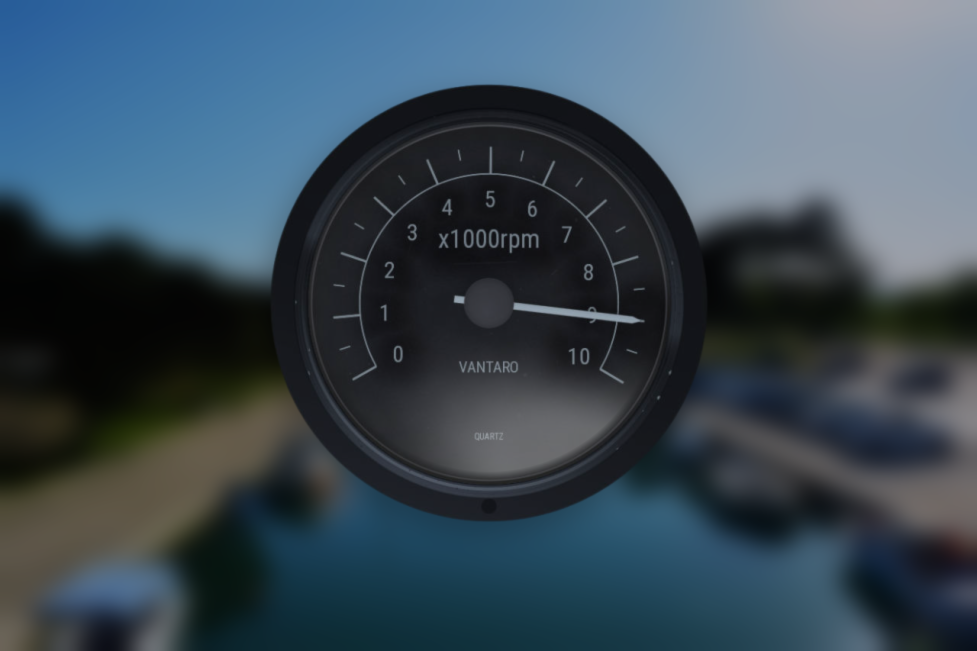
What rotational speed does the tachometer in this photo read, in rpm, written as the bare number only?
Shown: 9000
